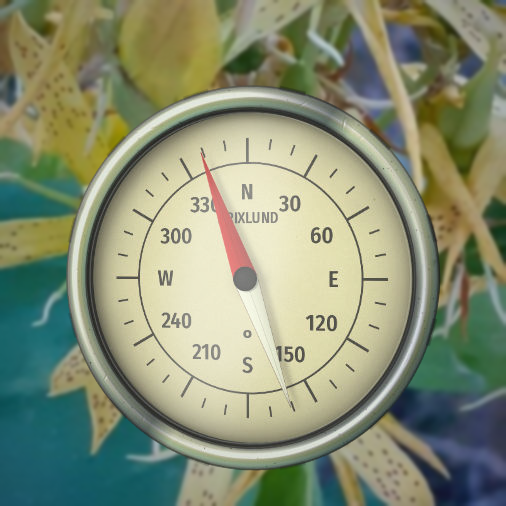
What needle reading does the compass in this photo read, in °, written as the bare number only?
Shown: 340
